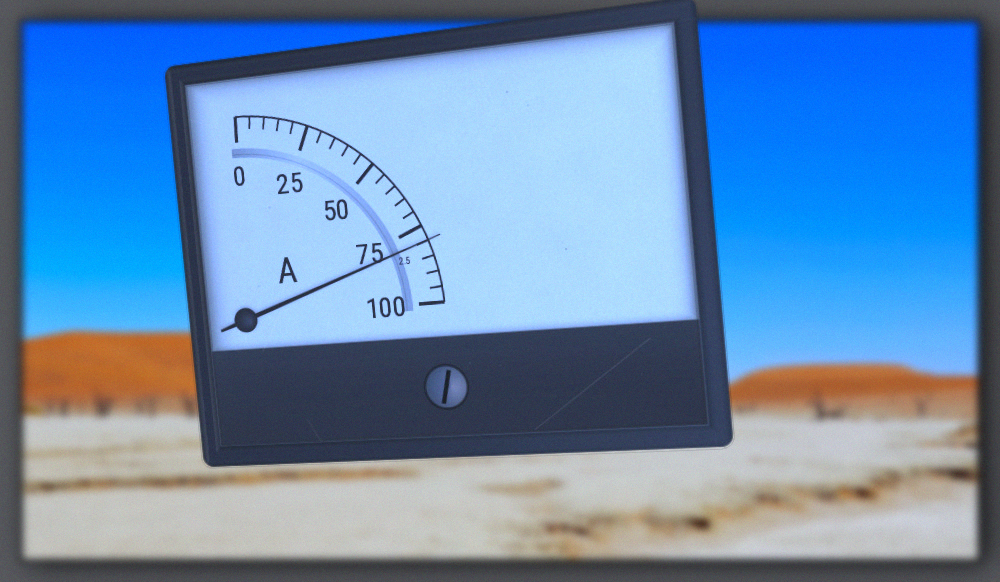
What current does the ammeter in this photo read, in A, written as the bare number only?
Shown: 80
